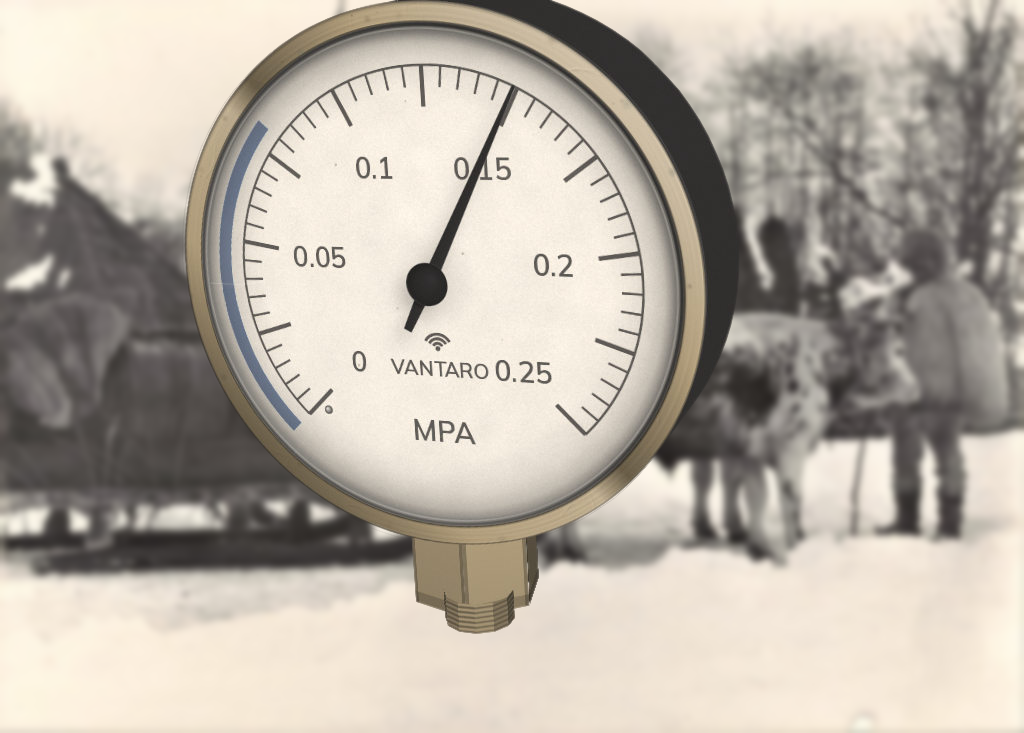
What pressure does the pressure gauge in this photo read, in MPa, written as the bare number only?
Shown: 0.15
